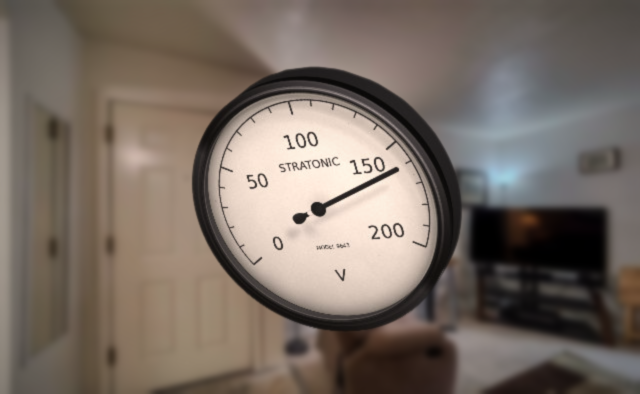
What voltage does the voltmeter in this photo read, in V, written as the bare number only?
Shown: 160
